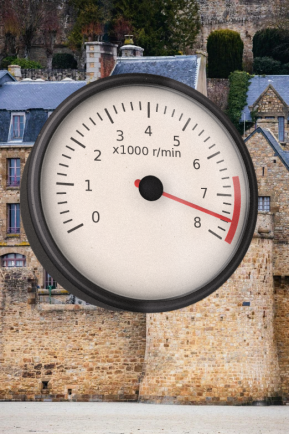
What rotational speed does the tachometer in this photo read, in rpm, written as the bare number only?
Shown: 7600
